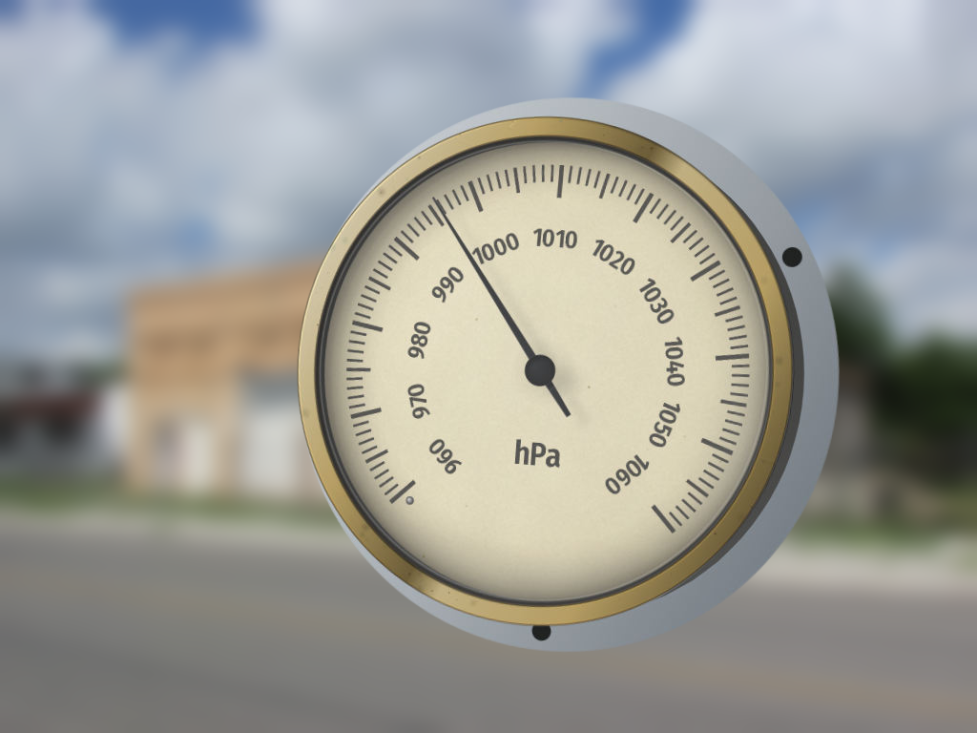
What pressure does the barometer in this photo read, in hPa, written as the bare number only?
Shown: 996
